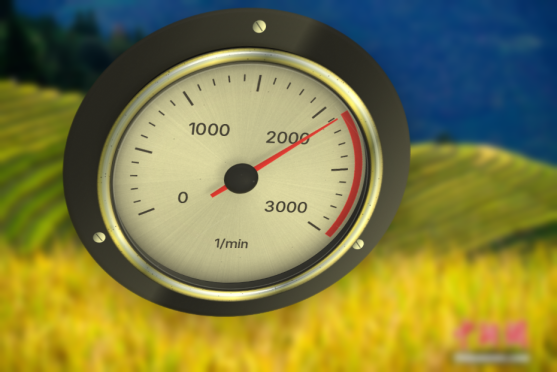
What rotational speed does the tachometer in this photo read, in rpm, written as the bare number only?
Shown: 2100
